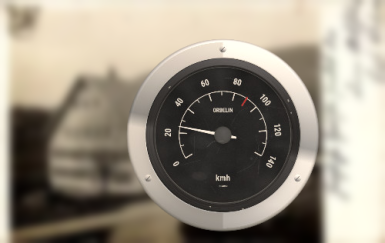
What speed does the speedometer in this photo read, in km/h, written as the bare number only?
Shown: 25
